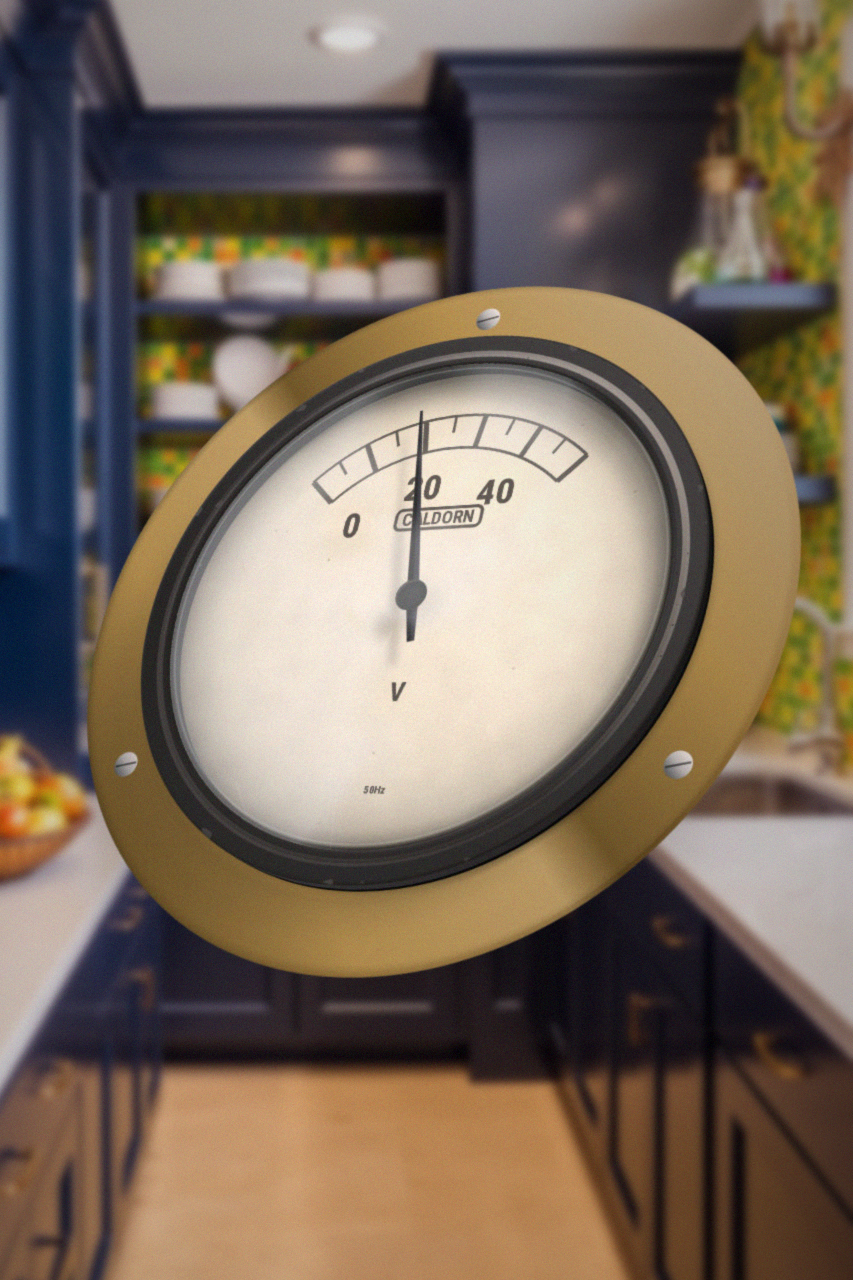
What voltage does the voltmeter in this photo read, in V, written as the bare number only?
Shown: 20
